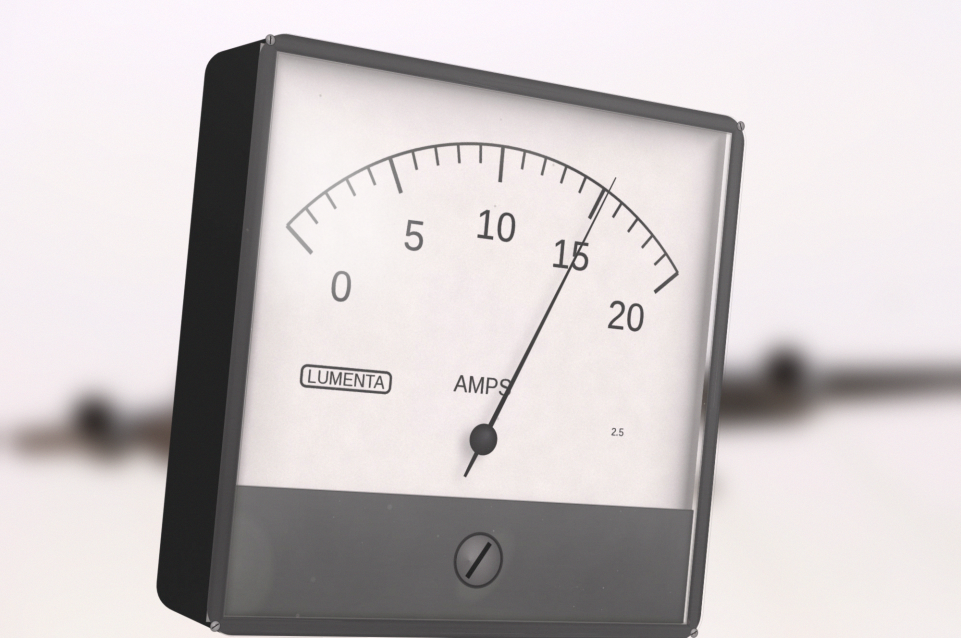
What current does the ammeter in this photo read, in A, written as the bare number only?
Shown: 15
